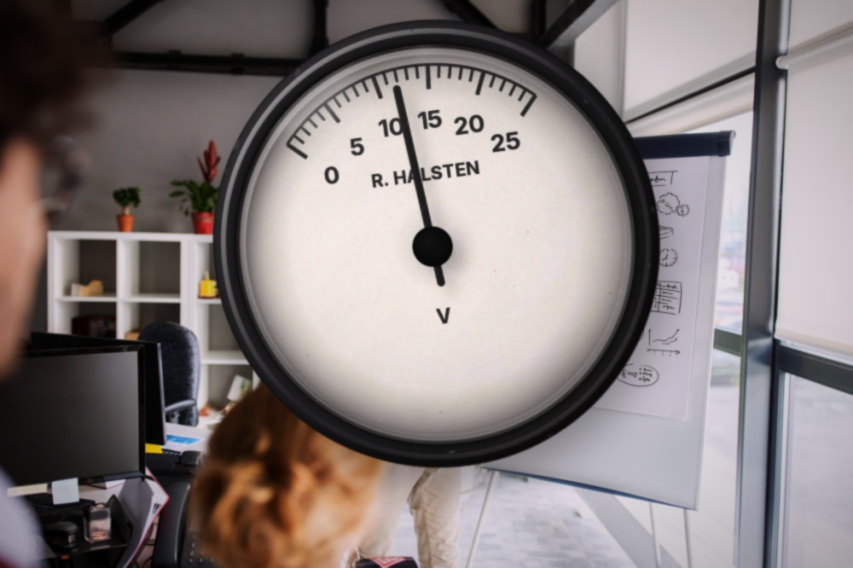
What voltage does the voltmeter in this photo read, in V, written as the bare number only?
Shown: 12
